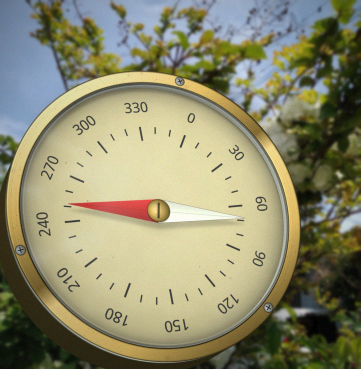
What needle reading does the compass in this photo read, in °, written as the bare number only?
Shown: 250
